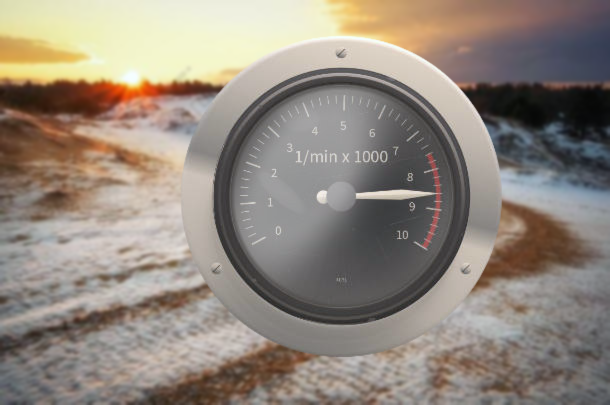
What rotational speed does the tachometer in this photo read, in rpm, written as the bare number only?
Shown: 8600
